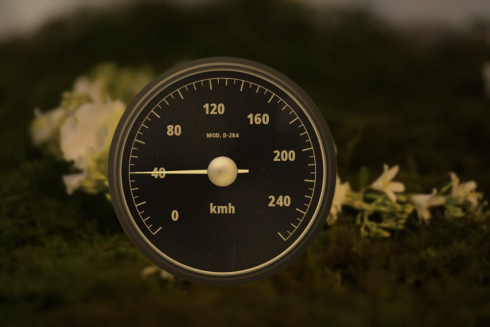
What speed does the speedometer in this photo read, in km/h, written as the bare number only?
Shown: 40
